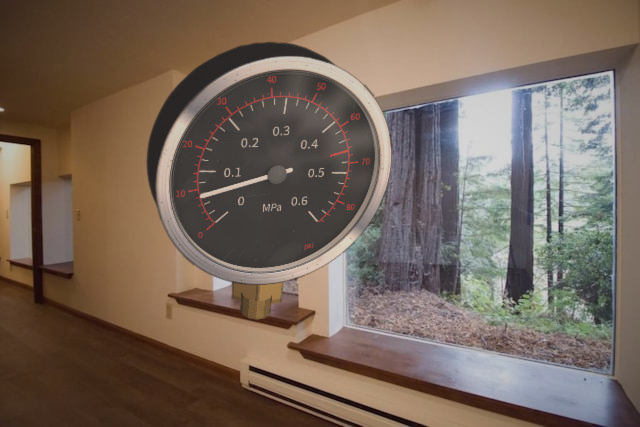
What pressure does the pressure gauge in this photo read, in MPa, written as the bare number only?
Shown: 0.06
